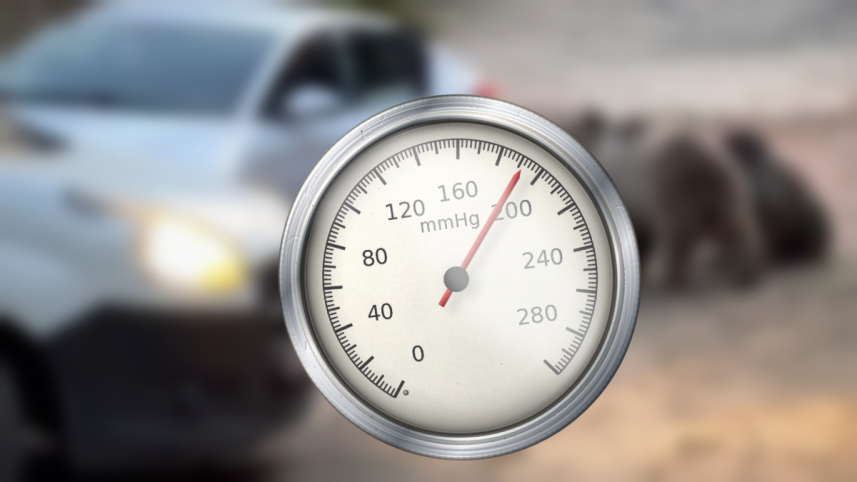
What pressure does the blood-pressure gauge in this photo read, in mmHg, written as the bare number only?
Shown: 192
